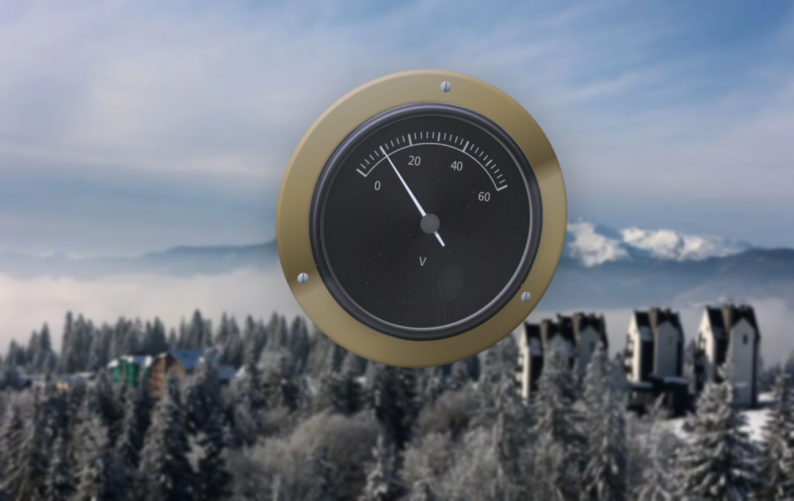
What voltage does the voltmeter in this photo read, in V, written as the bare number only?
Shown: 10
